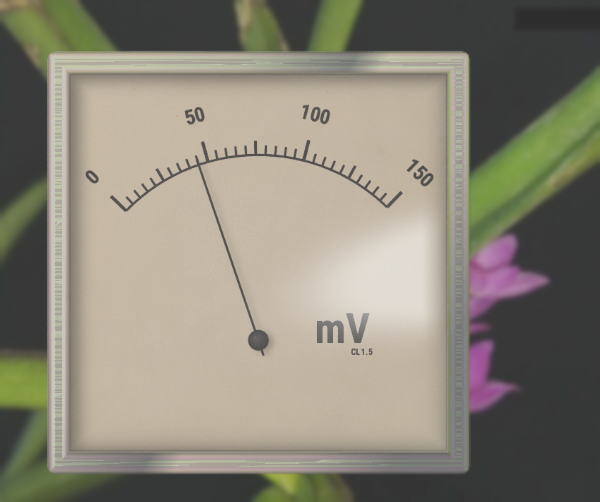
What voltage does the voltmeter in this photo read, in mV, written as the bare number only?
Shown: 45
